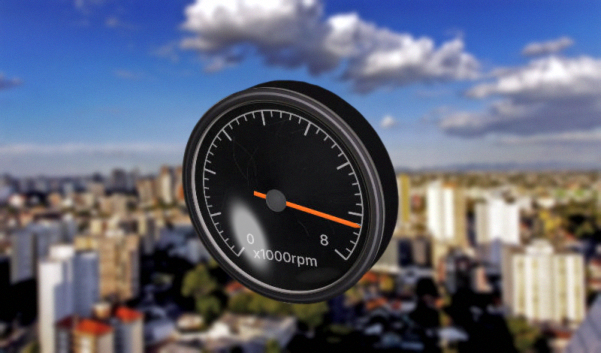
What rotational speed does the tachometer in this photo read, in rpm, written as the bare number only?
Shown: 7200
